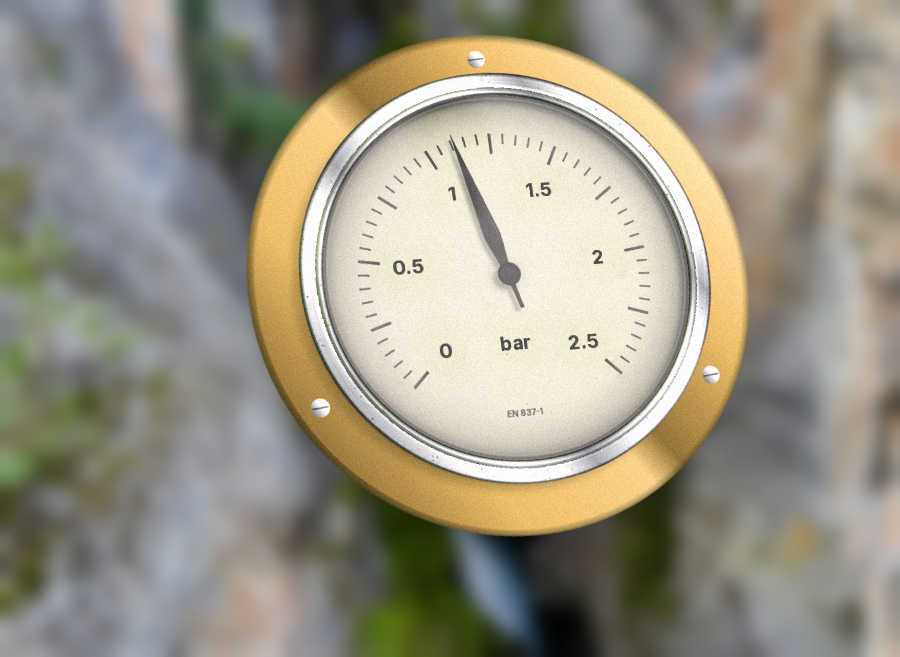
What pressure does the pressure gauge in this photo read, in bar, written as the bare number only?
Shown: 1.1
